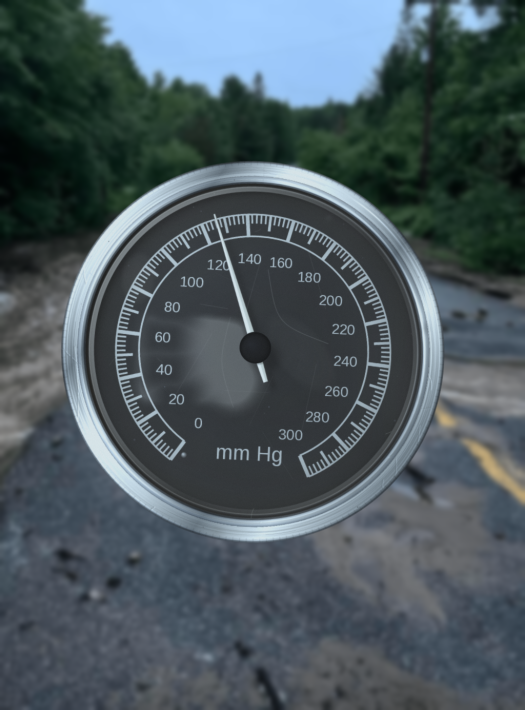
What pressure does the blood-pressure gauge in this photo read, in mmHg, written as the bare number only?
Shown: 126
